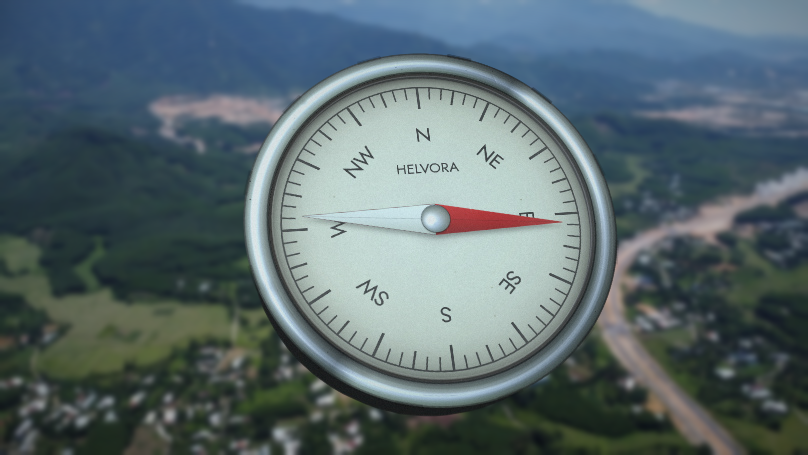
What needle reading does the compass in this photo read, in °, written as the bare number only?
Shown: 95
